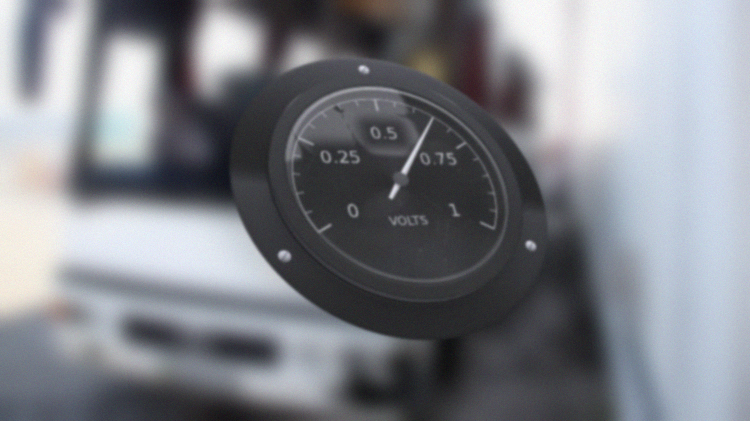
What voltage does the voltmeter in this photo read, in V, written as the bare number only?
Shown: 0.65
